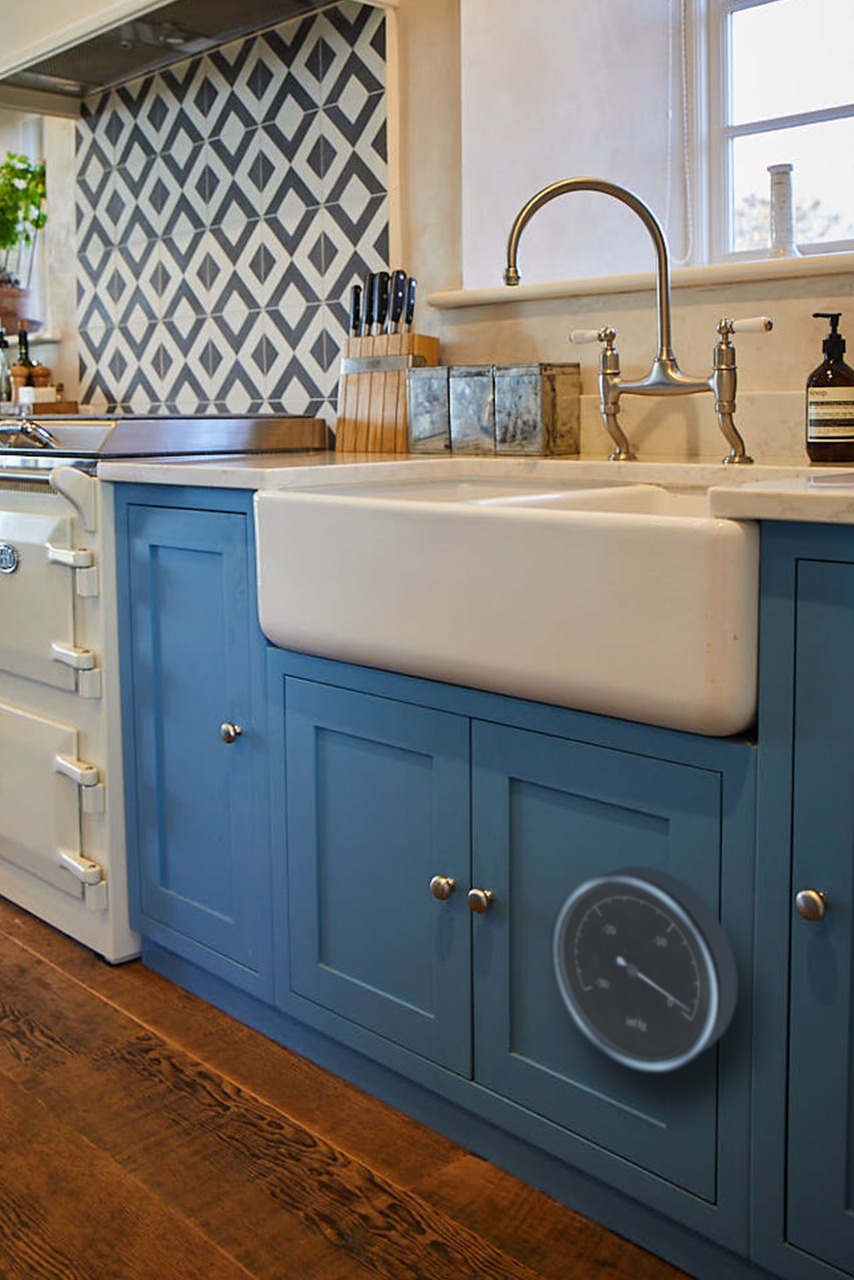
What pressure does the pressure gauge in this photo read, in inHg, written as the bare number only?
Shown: -1
